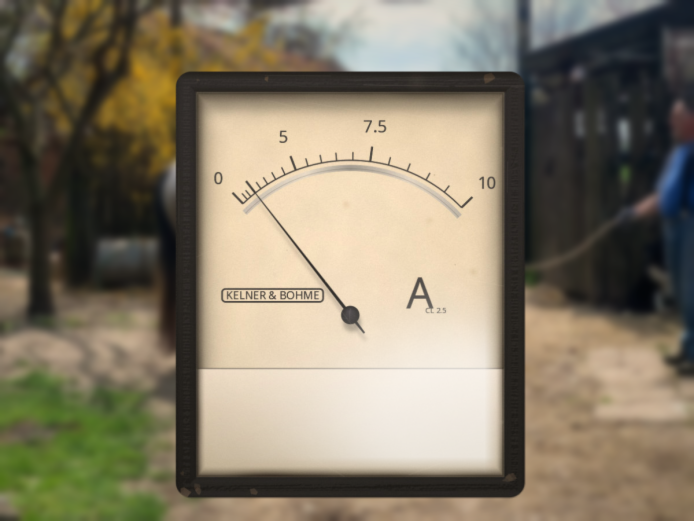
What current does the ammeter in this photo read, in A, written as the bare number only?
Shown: 2.5
